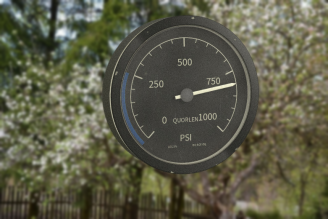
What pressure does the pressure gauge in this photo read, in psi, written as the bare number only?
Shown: 800
